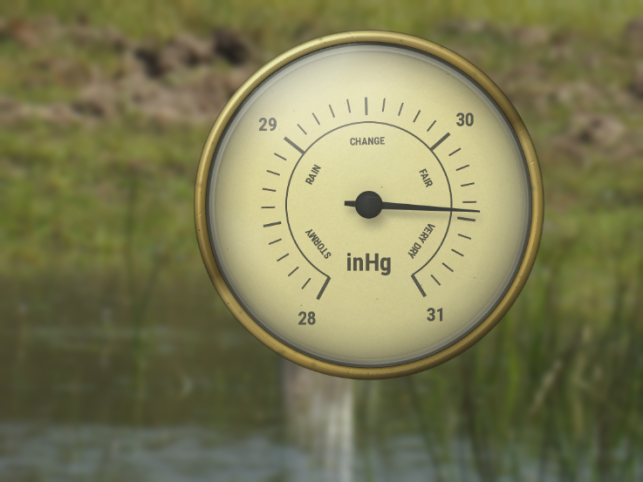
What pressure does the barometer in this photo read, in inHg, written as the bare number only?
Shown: 30.45
